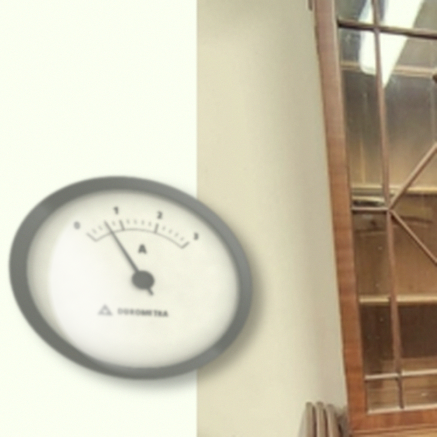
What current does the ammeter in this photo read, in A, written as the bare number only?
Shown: 0.6
